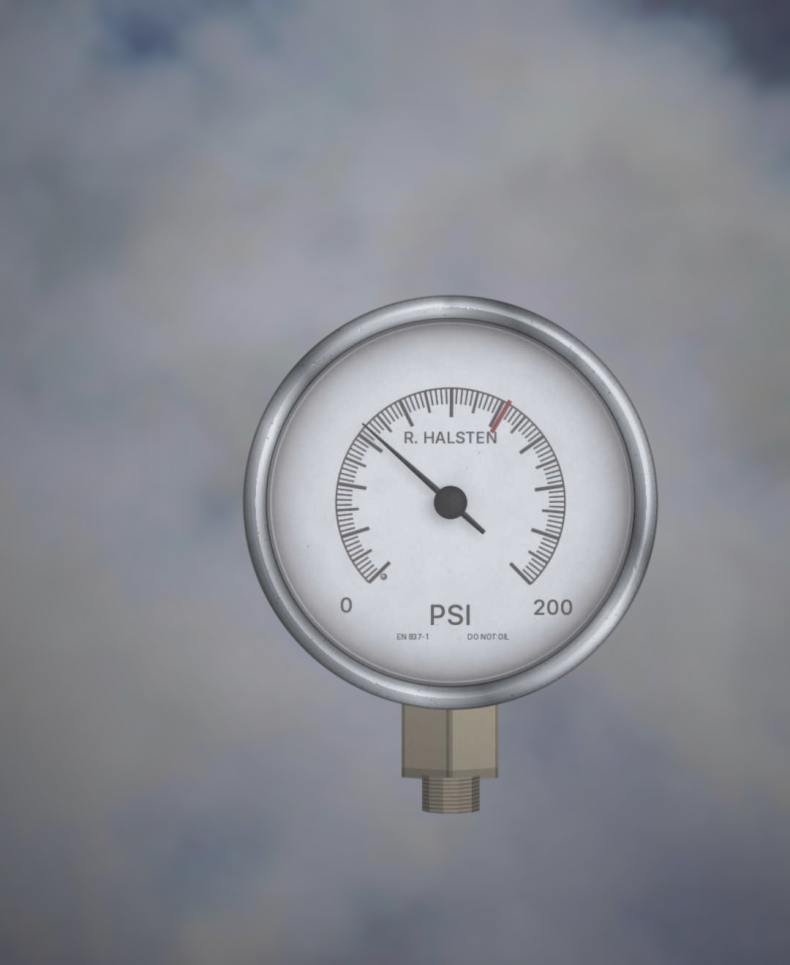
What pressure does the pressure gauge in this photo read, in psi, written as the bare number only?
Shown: 64
